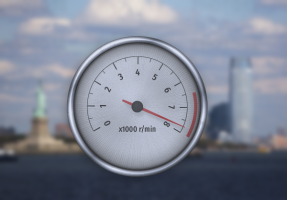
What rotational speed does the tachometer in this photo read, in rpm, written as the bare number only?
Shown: 7750
